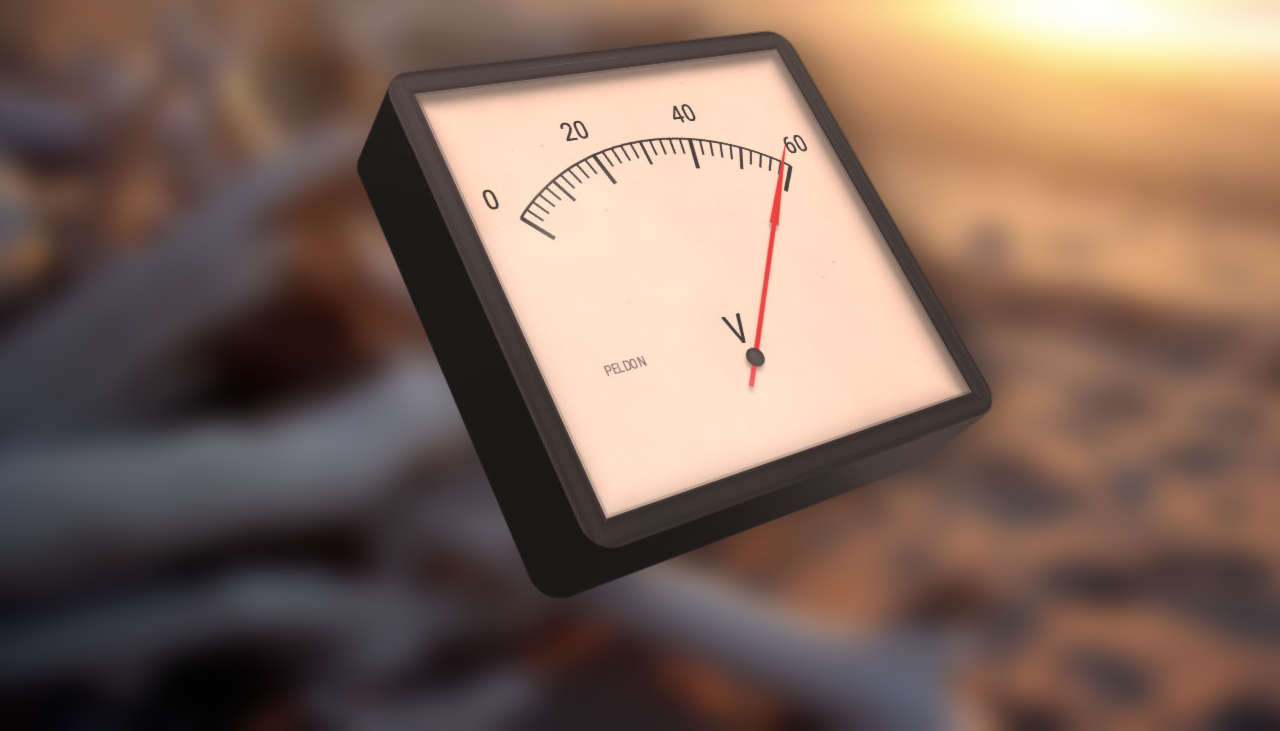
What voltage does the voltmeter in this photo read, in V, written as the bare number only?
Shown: 58
